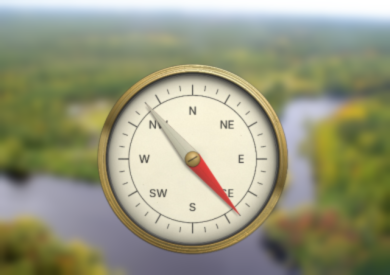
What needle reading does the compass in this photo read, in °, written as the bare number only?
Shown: 140
